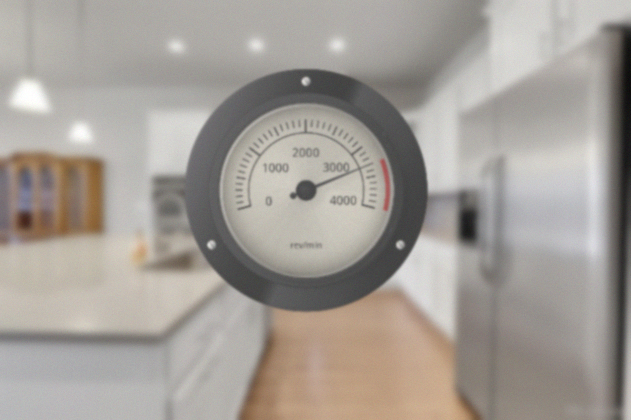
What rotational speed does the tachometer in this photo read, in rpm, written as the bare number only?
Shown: 3300
